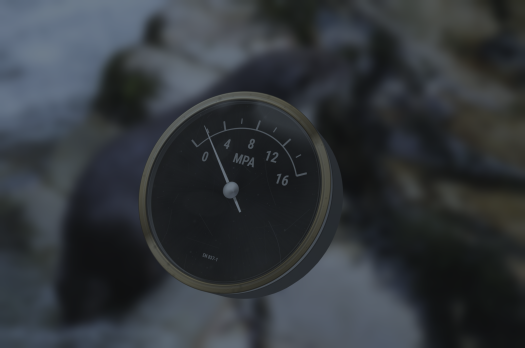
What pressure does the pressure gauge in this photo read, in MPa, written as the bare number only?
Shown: 2
